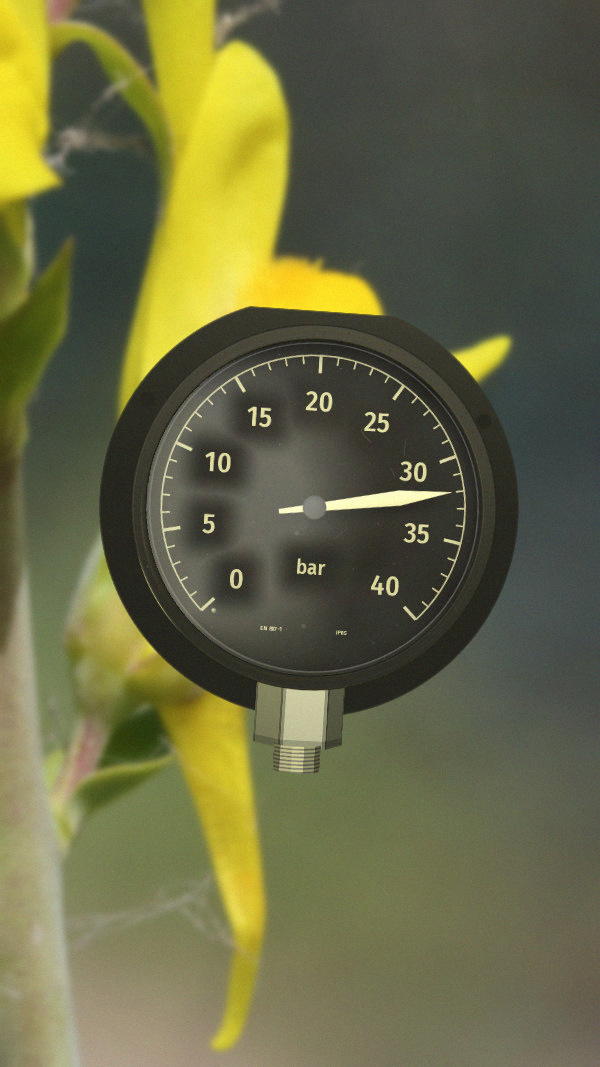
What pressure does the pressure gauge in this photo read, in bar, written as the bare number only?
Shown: 32
